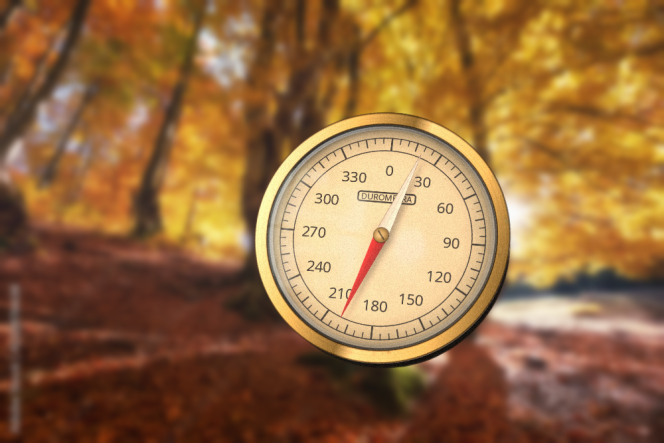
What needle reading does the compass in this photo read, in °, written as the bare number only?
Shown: 200
